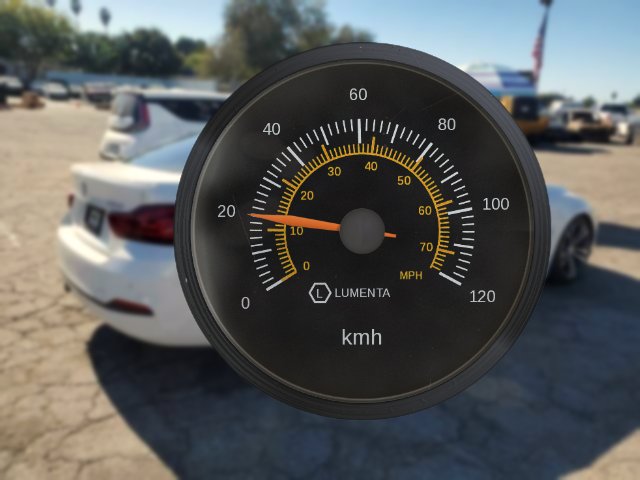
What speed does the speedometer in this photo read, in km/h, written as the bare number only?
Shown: 20
